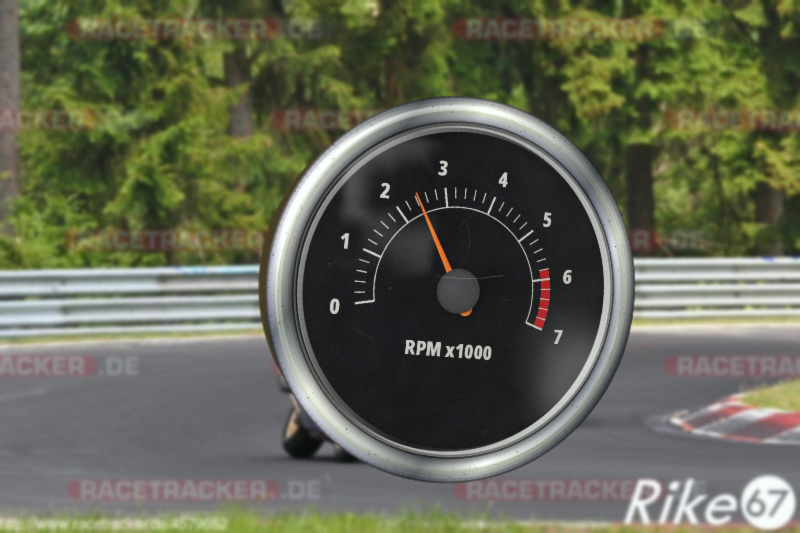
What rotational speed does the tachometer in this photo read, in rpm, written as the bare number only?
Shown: 2400
